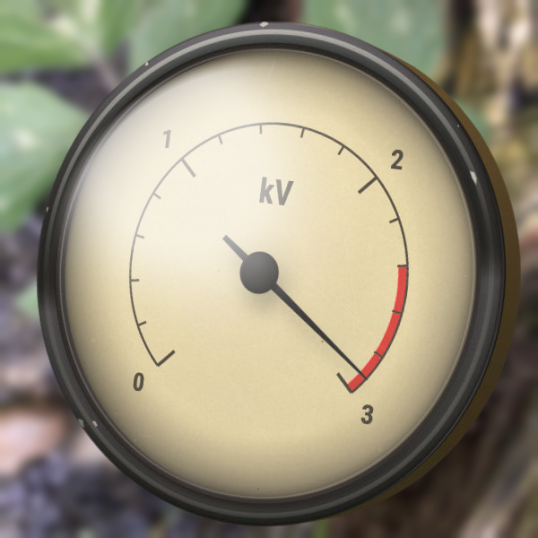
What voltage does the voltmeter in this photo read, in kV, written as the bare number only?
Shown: 2.9
